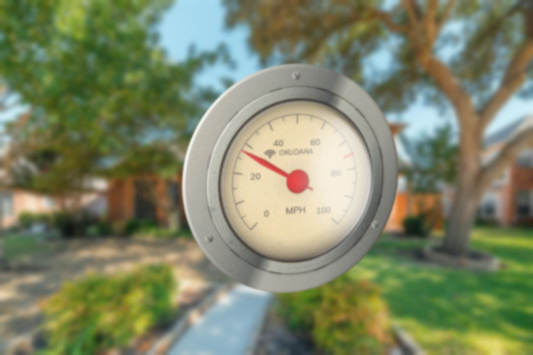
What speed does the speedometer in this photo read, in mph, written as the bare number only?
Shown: 27.5
